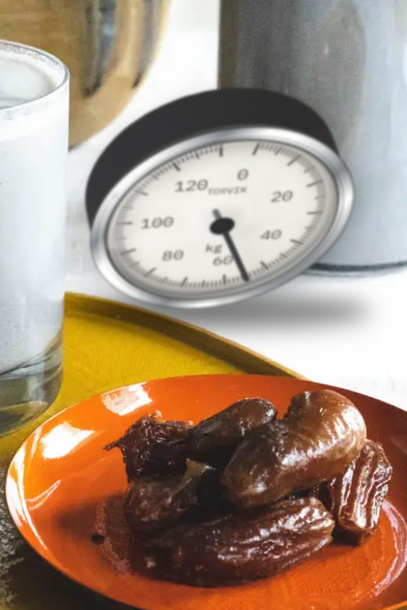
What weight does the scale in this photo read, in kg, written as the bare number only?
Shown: 55
